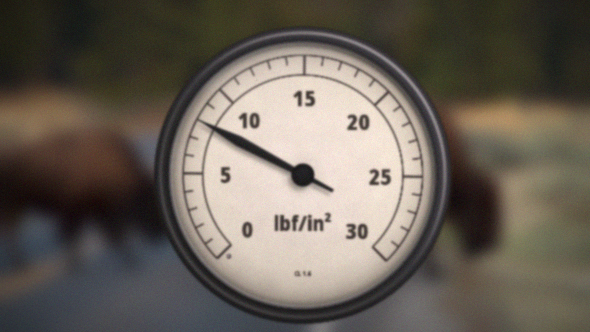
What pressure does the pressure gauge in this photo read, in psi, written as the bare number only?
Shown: 8
